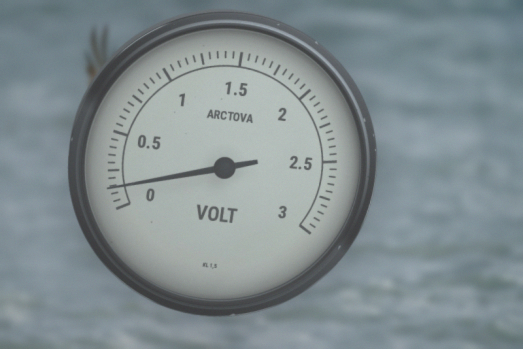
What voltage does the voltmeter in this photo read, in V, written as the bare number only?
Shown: 0.15
